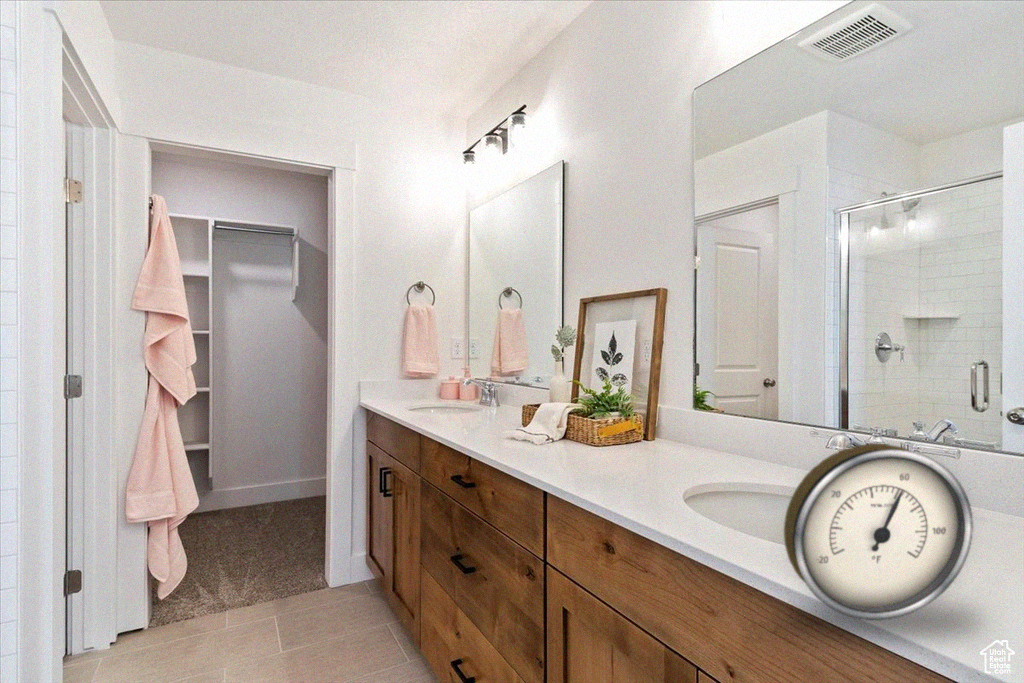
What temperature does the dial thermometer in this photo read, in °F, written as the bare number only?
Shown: 60
